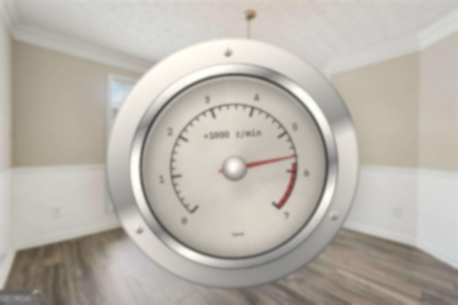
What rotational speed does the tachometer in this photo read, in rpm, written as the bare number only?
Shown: 5600
